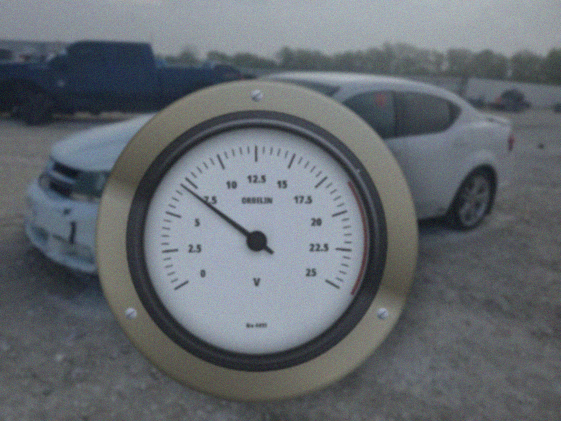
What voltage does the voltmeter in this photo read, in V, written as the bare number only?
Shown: 7
